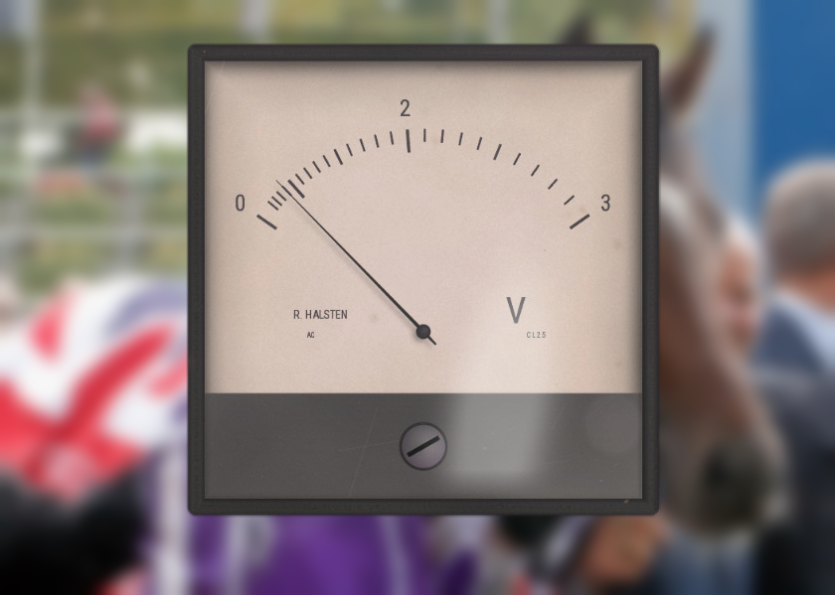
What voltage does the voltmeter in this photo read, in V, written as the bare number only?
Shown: 0.9
